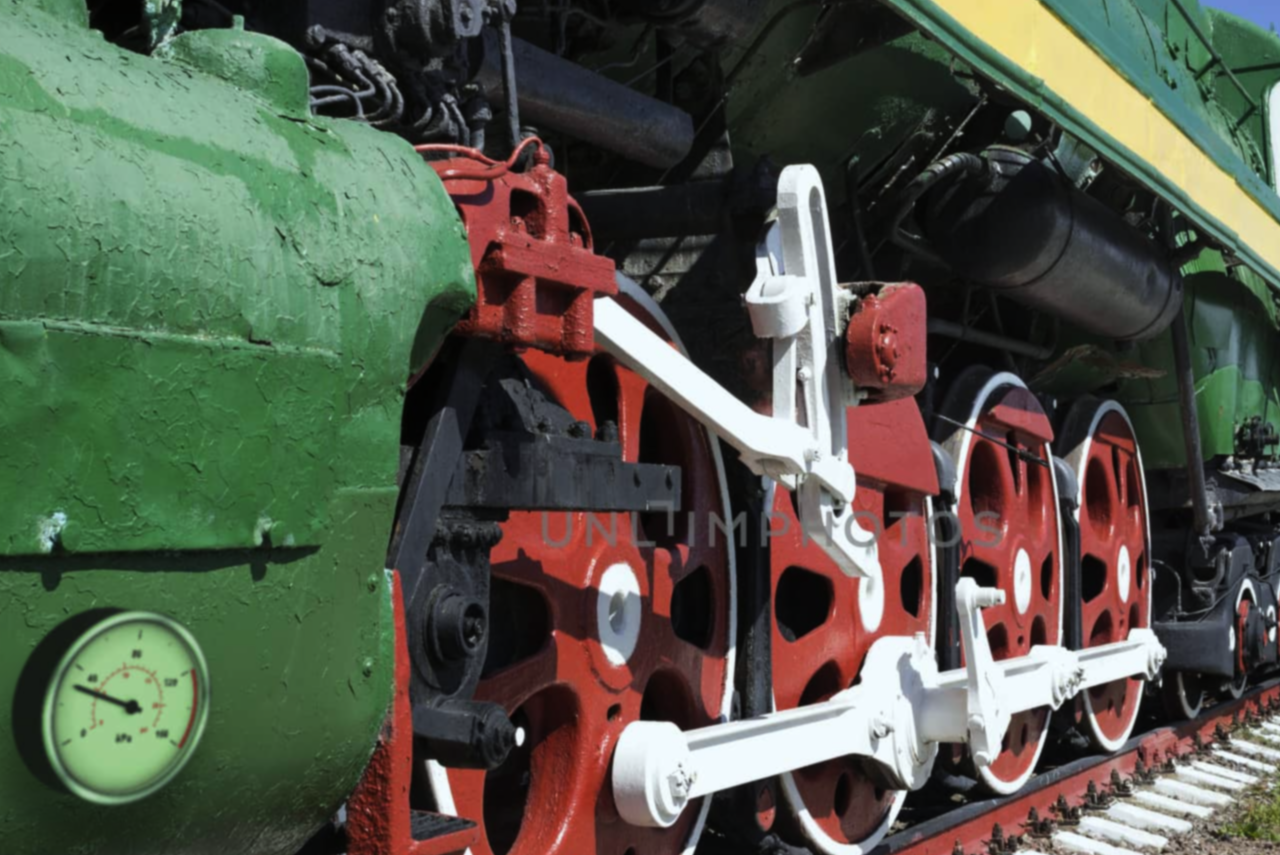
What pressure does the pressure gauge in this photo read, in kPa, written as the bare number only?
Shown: 30
